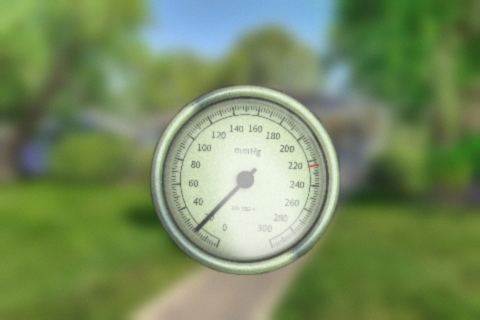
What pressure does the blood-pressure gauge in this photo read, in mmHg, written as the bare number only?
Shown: 20
